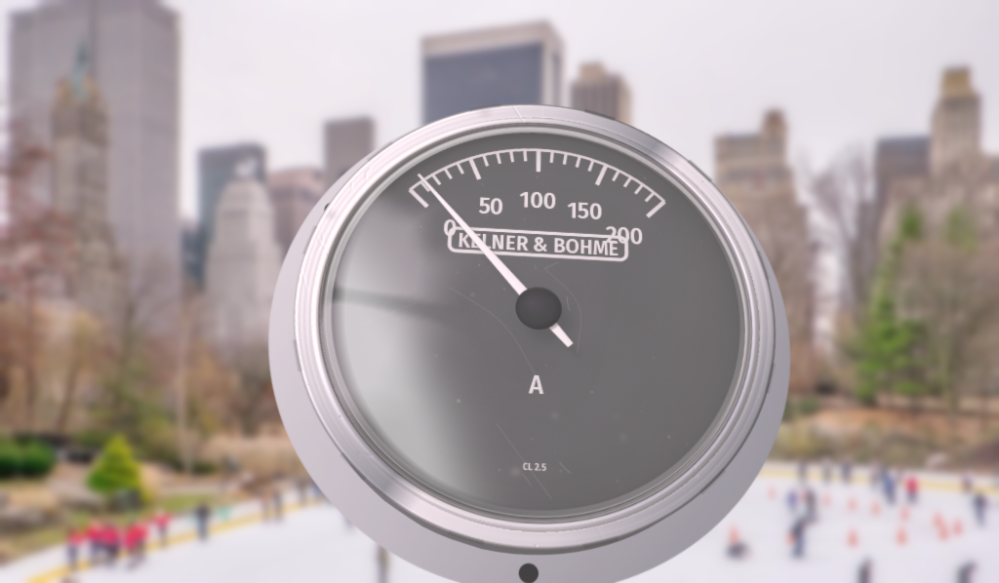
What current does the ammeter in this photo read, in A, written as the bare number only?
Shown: 10
